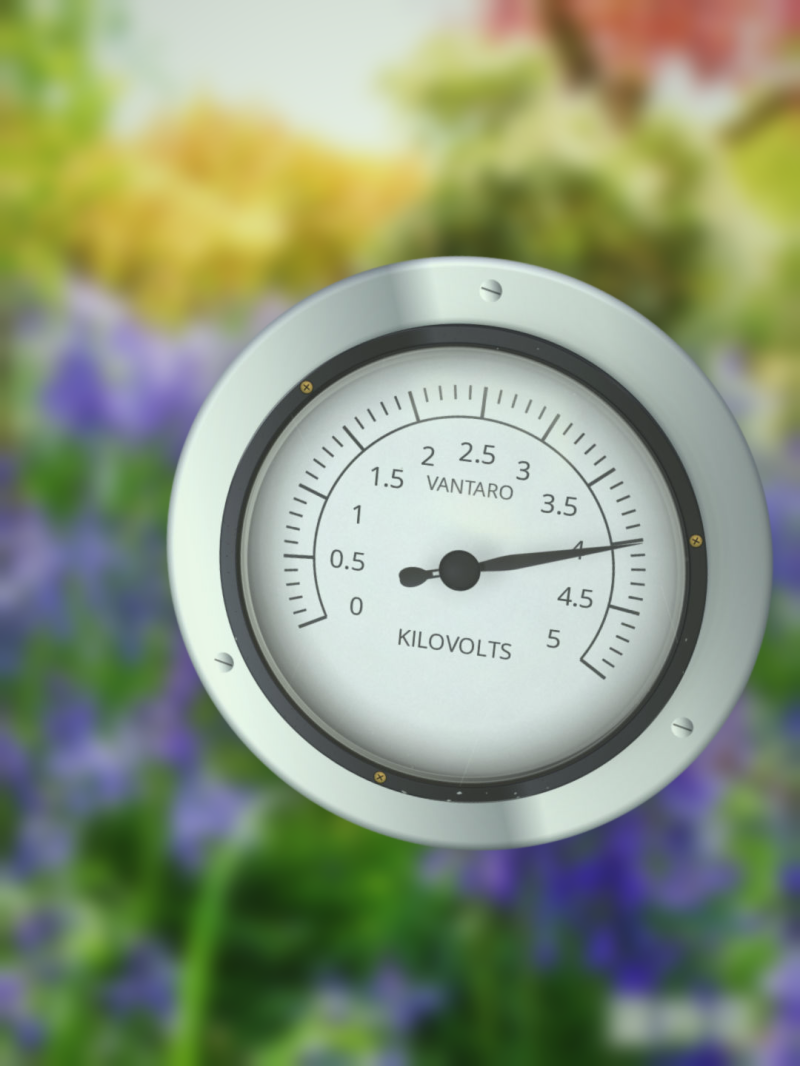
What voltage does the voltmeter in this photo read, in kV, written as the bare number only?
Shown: 4
